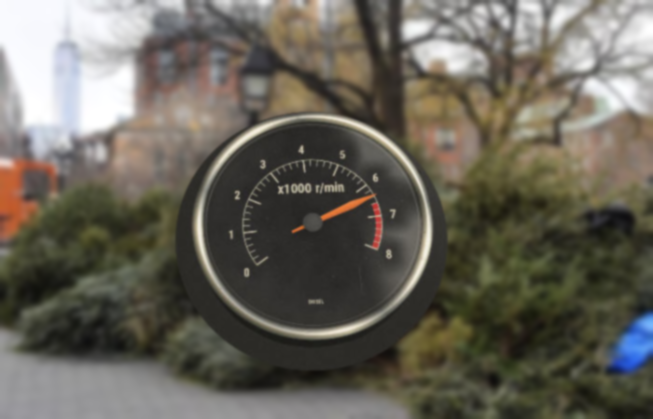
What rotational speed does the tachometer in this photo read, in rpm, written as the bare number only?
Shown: 6400
